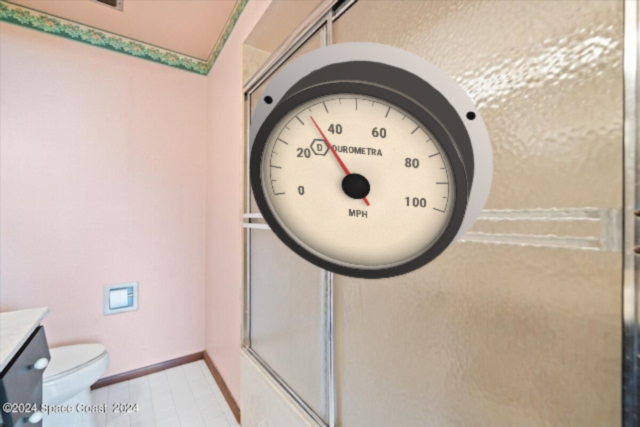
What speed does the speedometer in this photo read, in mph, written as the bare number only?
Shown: 35
